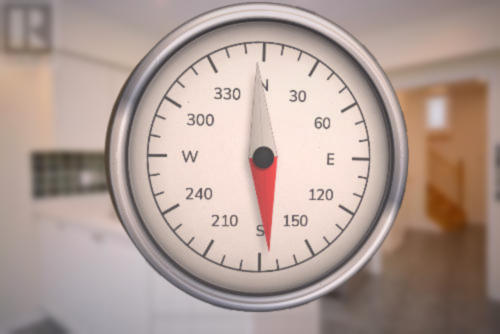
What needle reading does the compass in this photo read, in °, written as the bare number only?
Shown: 175
